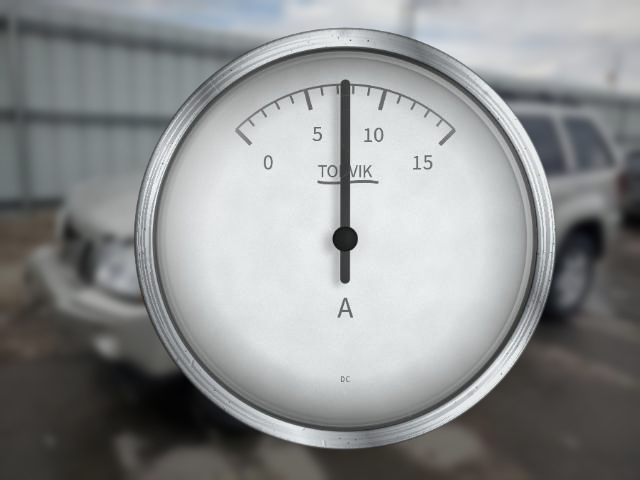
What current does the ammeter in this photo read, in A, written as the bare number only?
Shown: 7.5
